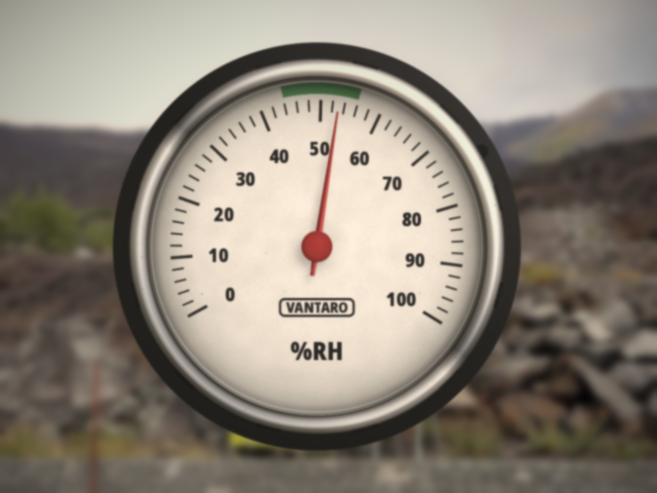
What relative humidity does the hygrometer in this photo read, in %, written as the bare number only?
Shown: 53
